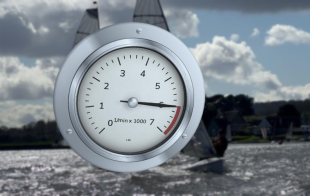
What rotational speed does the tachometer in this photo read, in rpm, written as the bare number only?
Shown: 6000
